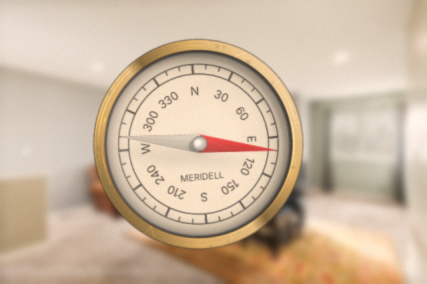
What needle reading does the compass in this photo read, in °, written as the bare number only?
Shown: 100
